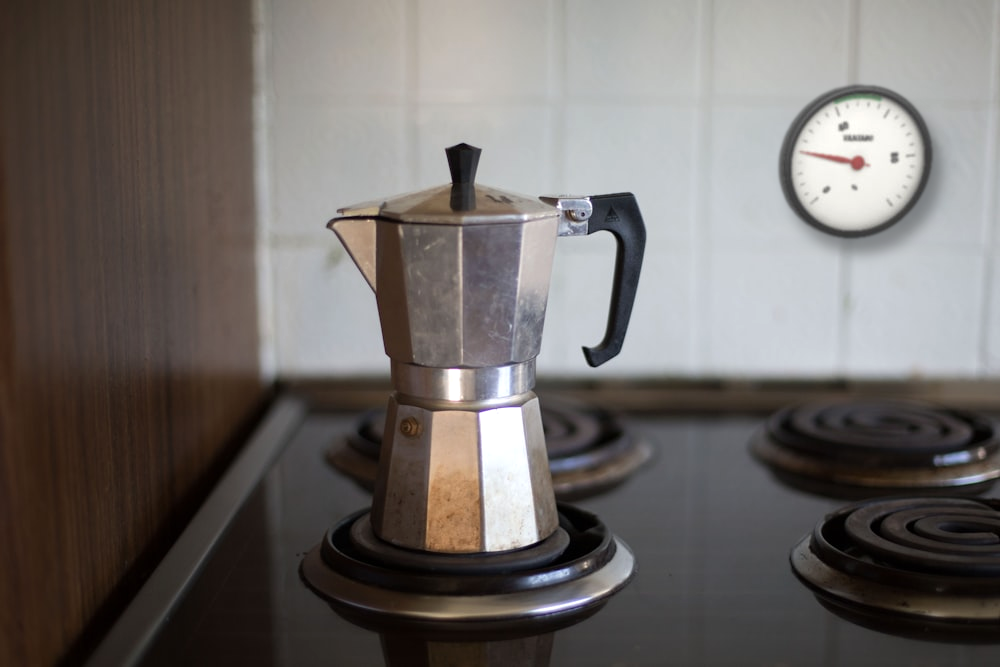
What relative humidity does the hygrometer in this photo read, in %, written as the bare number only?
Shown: 20
